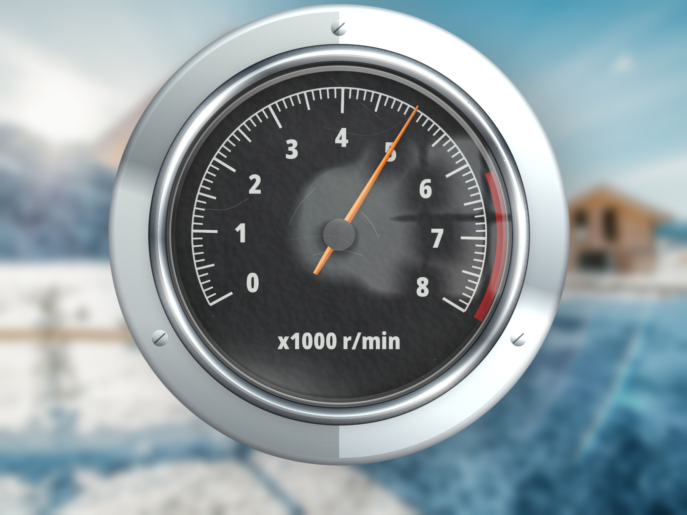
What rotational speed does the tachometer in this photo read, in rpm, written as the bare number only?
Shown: 5000
